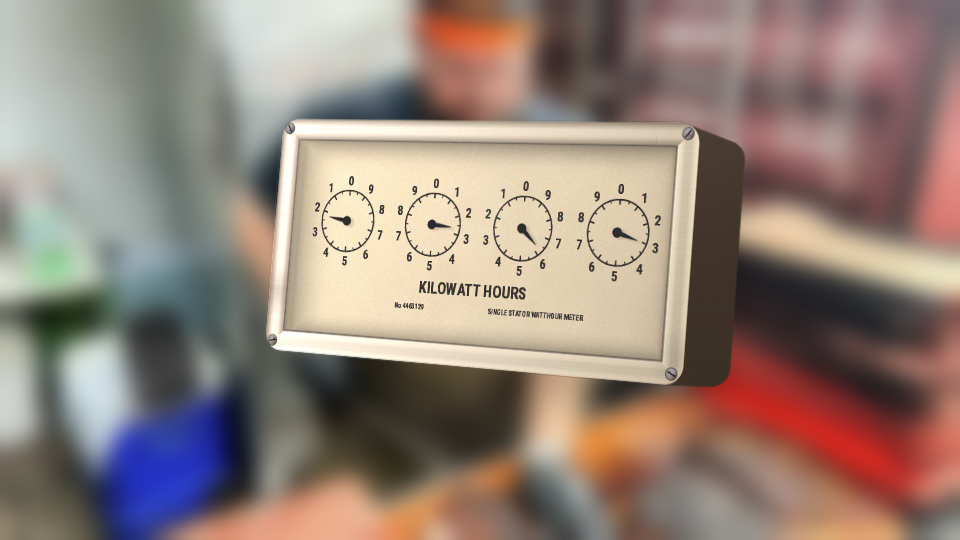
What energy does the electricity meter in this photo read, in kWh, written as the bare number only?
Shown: 2263
